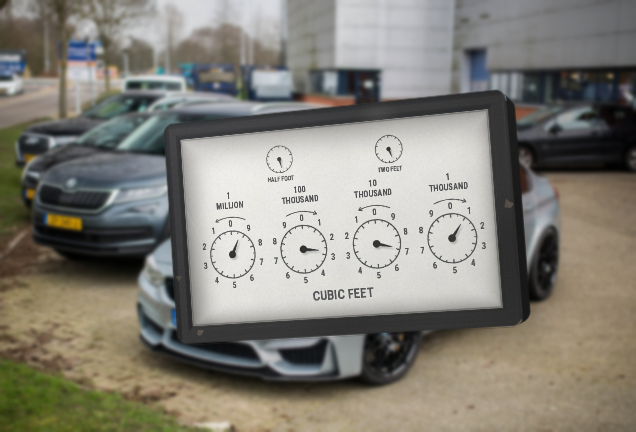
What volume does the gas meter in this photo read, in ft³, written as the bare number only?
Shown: 927100
